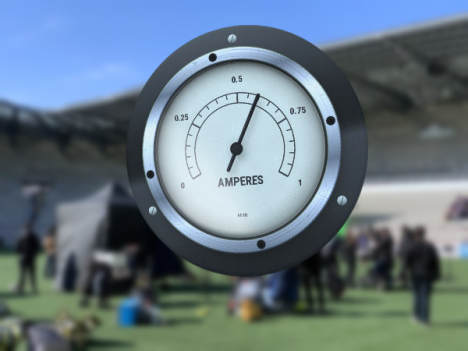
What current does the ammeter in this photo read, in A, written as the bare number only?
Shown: 0.6
